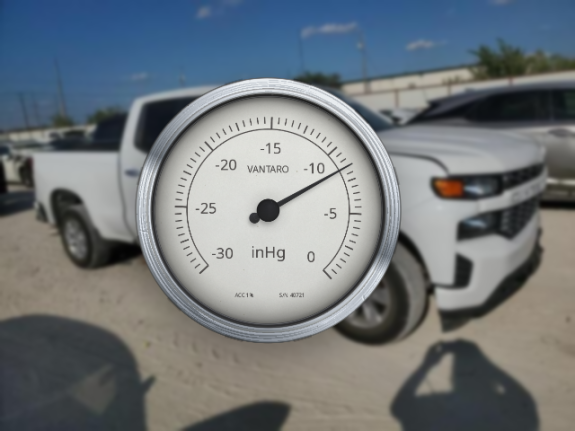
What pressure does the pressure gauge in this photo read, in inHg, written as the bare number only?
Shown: -8.5
